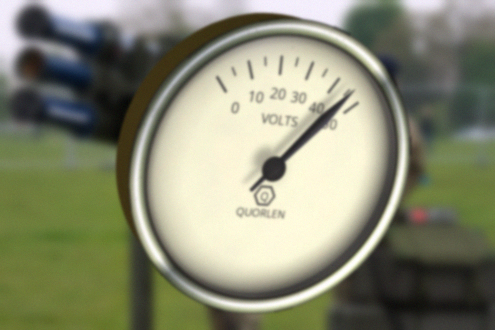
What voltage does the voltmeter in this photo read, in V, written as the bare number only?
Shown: 45
